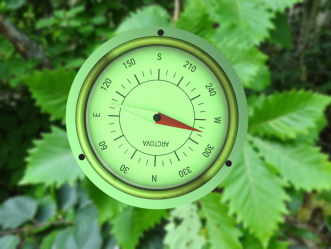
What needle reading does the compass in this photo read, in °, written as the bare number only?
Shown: 285
